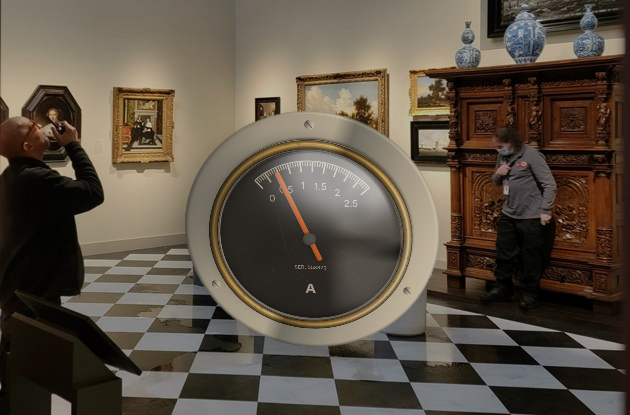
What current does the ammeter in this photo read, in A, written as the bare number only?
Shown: 0.5
